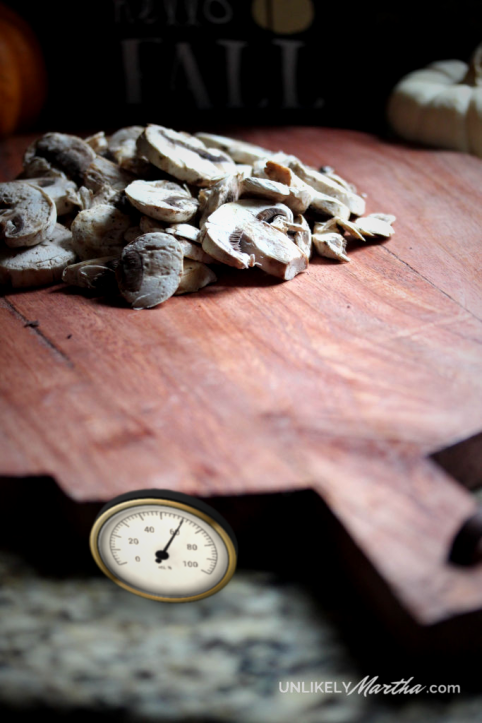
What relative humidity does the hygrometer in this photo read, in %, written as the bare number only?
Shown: 60
